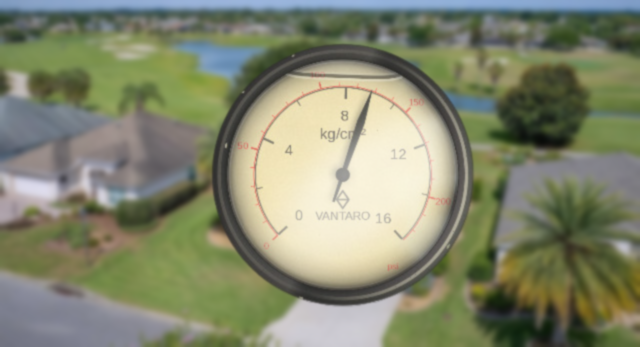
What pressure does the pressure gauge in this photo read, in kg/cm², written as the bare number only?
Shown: 9
